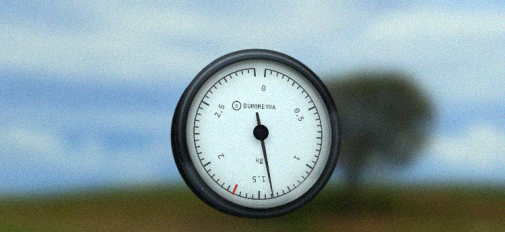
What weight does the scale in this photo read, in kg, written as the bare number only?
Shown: 1.4
